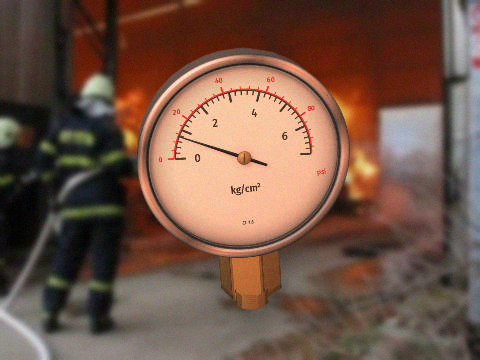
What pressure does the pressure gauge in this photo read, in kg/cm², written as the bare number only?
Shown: 0.8
